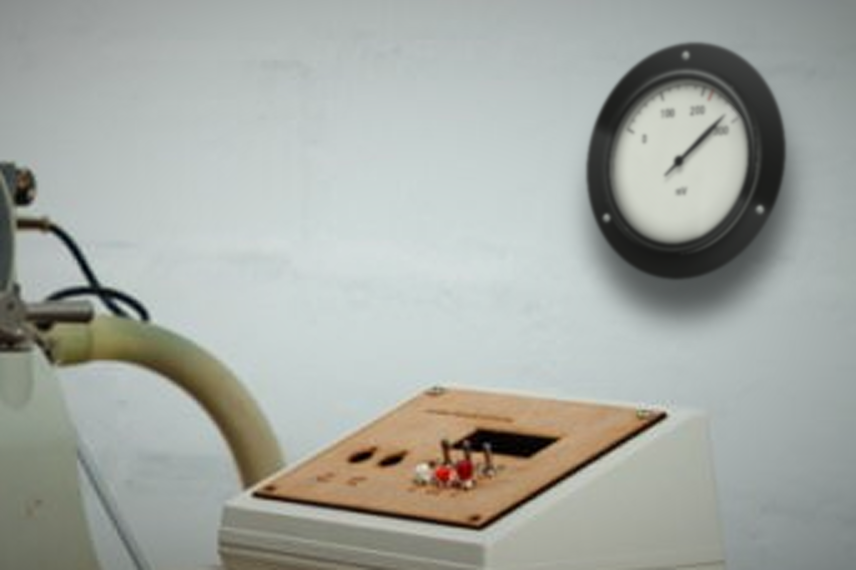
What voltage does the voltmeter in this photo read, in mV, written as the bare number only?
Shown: 280
